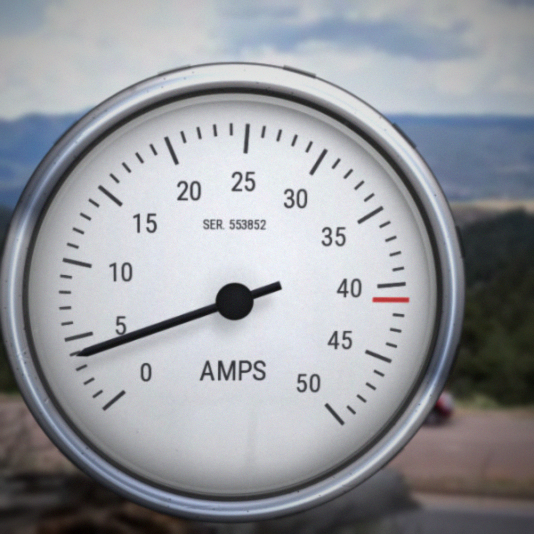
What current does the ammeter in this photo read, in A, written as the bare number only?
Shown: 4
